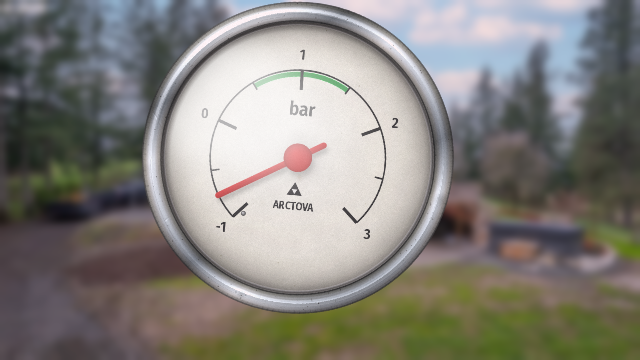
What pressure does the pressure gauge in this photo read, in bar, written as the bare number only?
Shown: -0.75
